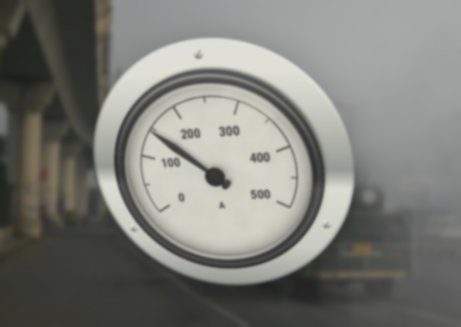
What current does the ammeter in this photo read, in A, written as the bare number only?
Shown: 150
